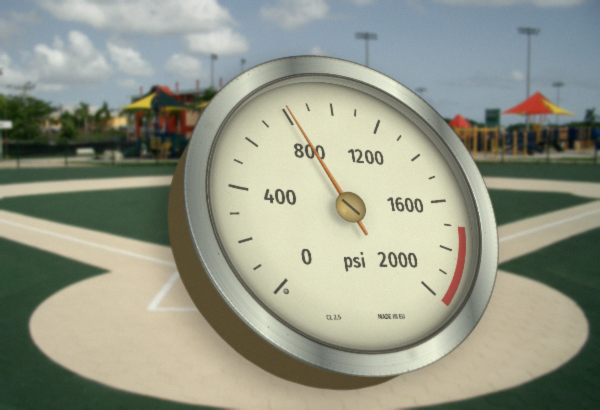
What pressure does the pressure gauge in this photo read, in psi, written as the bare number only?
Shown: 800
